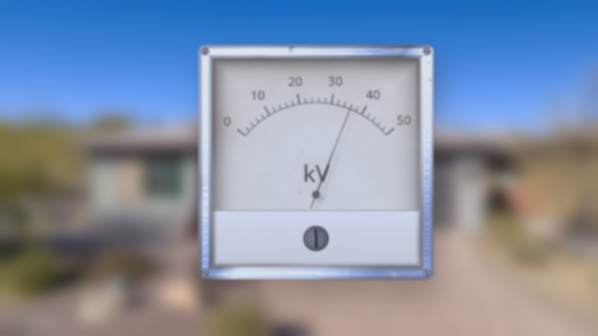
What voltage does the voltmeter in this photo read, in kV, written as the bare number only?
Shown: 36
